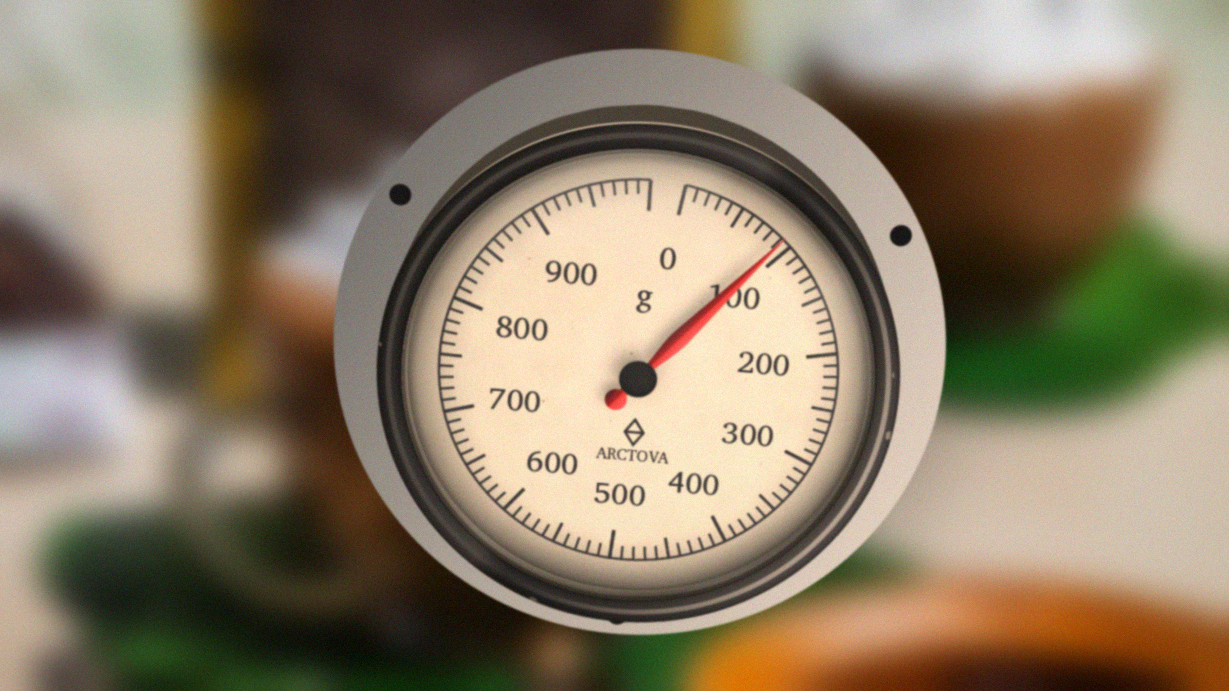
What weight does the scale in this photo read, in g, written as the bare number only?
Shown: 90
